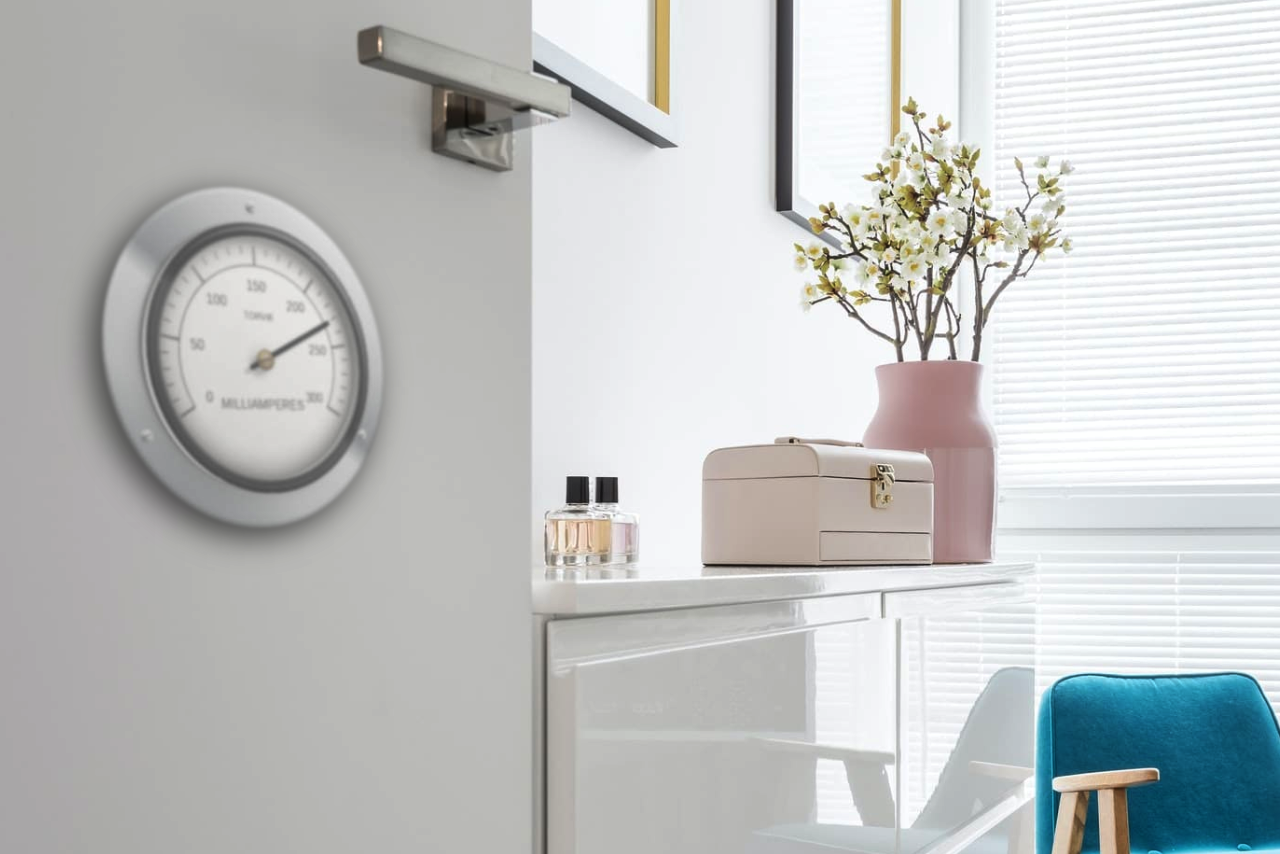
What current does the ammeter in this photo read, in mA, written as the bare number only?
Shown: 230
